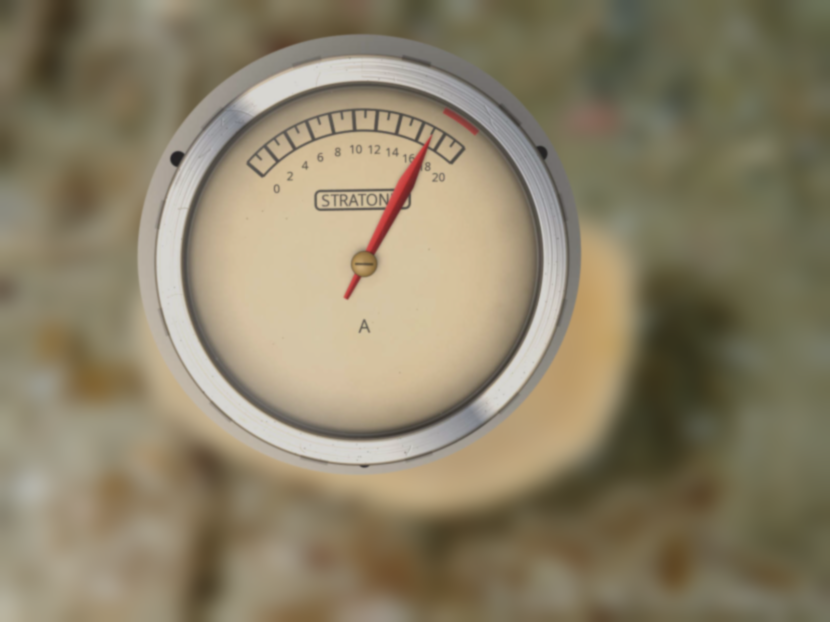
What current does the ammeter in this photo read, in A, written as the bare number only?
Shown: 17
